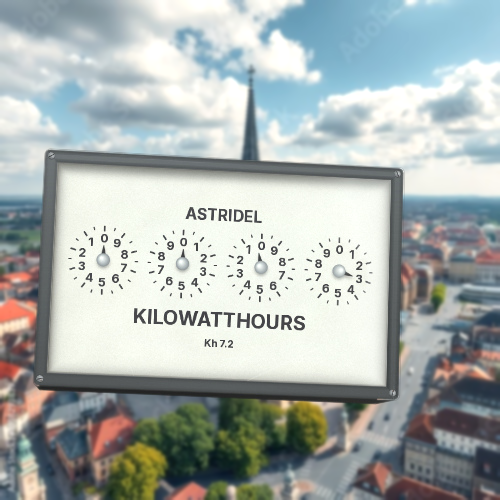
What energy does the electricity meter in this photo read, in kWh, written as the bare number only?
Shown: 3
